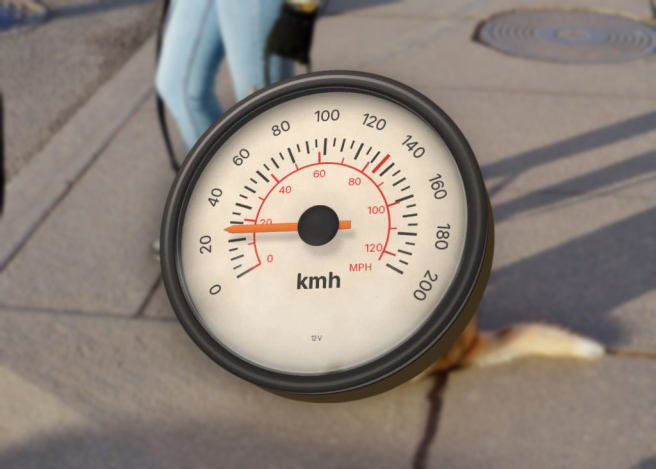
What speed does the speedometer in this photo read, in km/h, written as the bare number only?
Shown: 25
